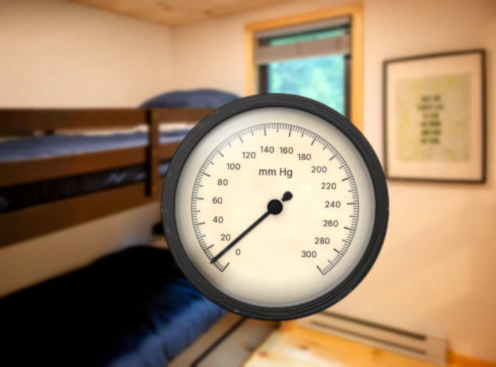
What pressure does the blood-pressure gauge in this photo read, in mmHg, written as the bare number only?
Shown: 10
